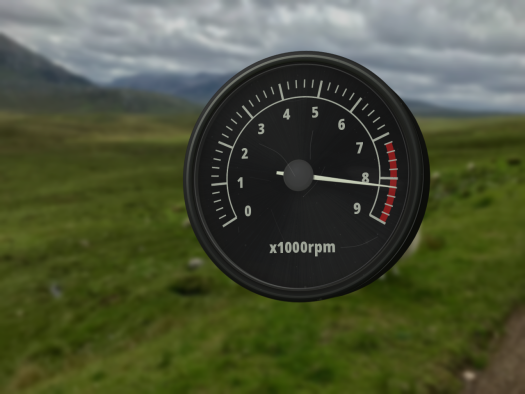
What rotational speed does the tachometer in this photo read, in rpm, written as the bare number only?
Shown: 8200
